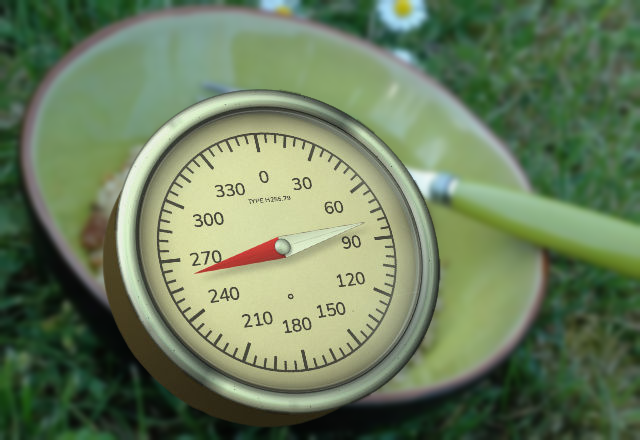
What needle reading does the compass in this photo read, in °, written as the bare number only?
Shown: 260
